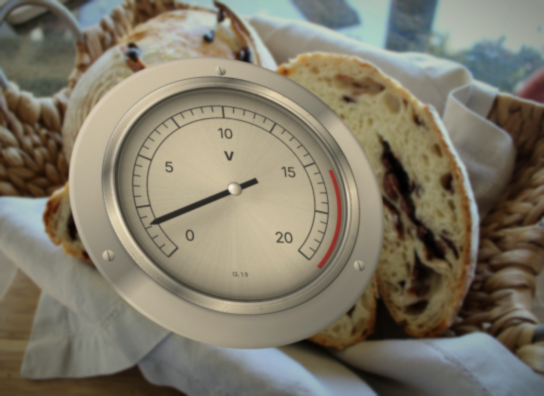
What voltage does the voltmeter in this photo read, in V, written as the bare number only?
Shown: 1.5
